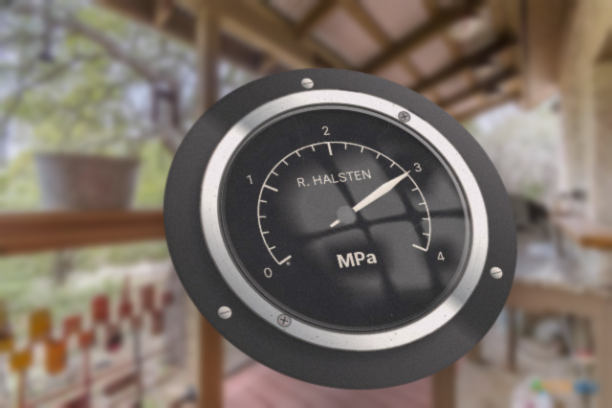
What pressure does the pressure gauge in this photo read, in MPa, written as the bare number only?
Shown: 3
